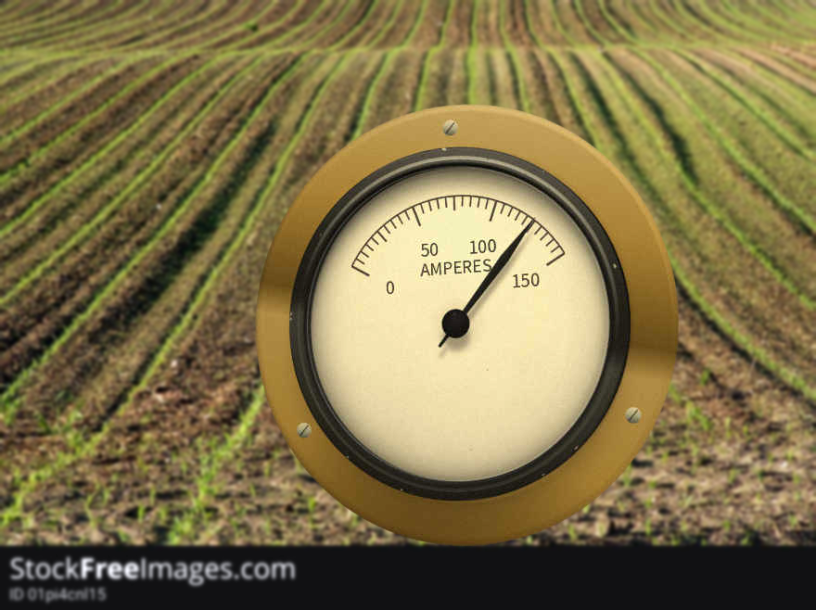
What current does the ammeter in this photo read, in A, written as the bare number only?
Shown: 125
